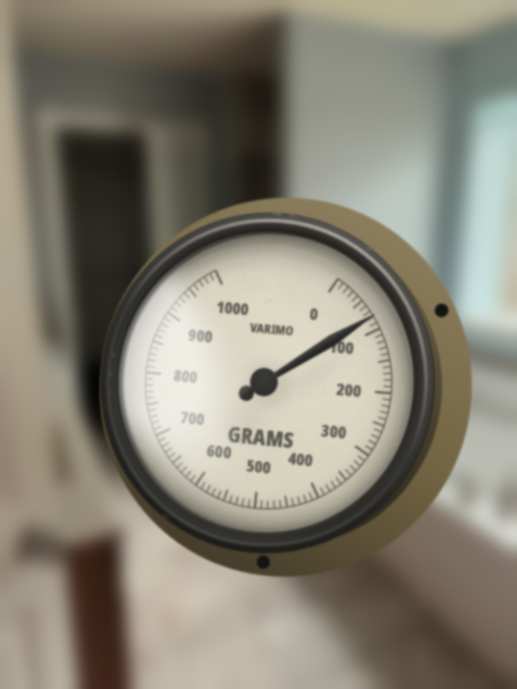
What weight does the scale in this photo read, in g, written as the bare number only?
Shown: 80
